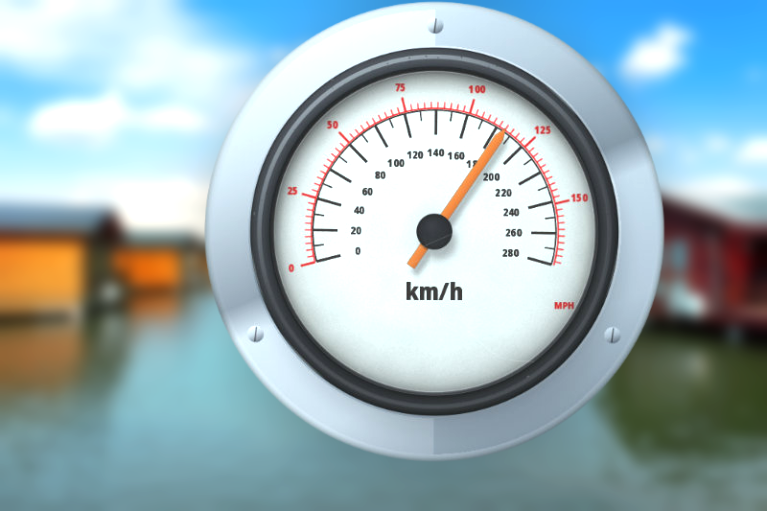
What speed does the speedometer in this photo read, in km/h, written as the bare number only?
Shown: 185
